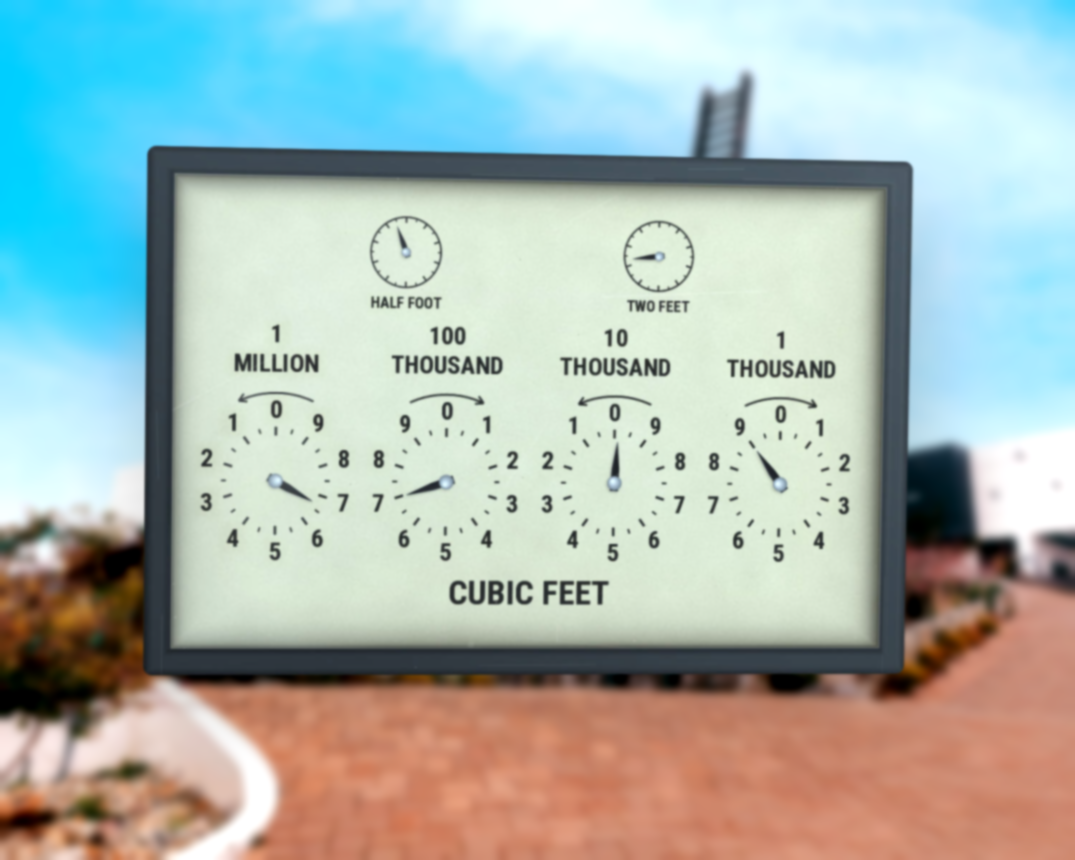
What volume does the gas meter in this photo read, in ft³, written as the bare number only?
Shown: 669900
